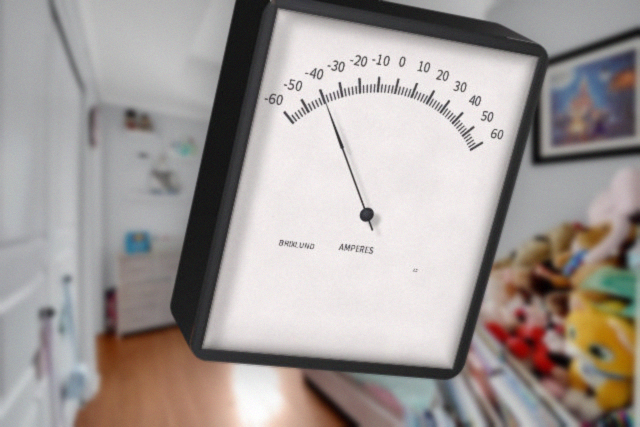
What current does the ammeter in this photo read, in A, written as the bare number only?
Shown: -40
